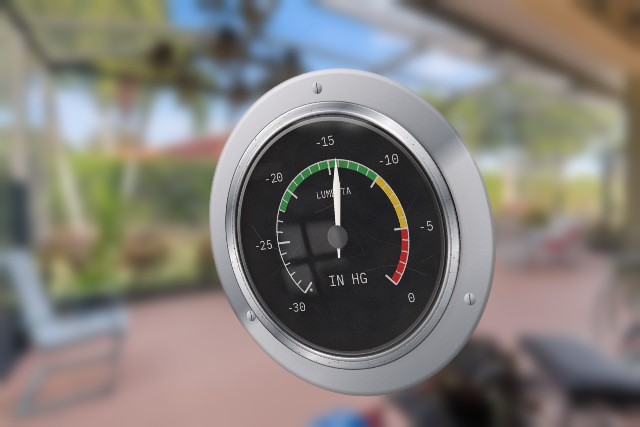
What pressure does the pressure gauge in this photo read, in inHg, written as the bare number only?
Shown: -14
